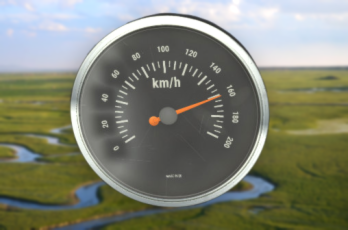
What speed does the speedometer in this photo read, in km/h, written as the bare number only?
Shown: 160
